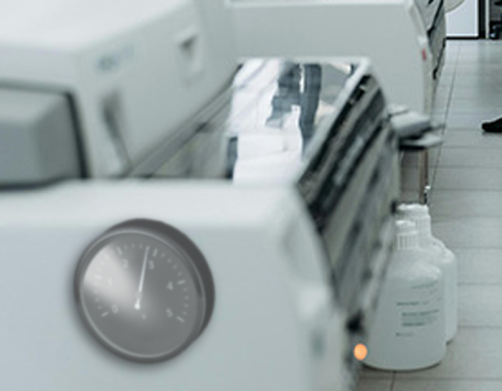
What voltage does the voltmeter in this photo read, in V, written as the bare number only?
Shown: 2.8
